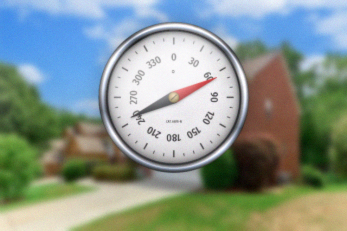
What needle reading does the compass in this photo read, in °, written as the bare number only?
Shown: 65
